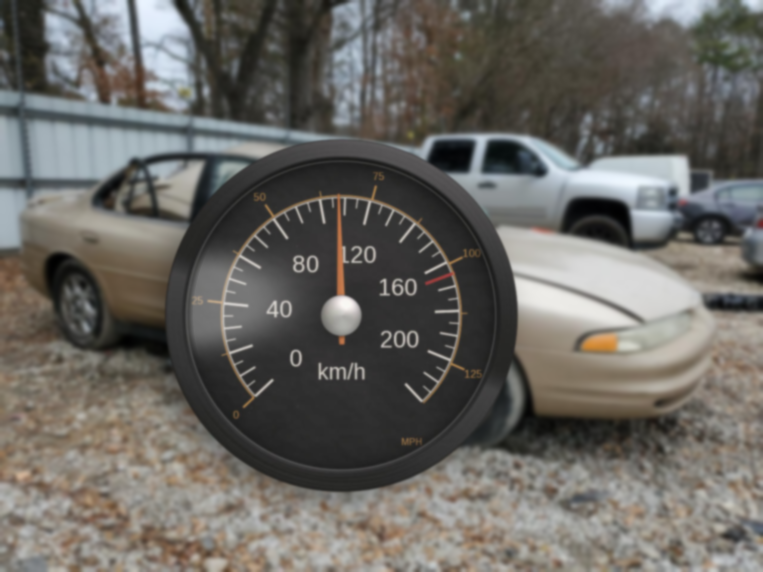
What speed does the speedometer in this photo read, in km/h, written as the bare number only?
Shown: 107.5
